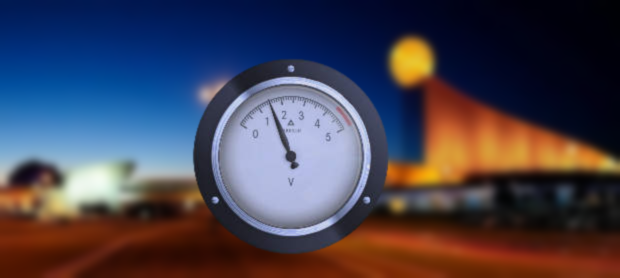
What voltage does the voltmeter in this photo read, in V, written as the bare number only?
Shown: 1.5
